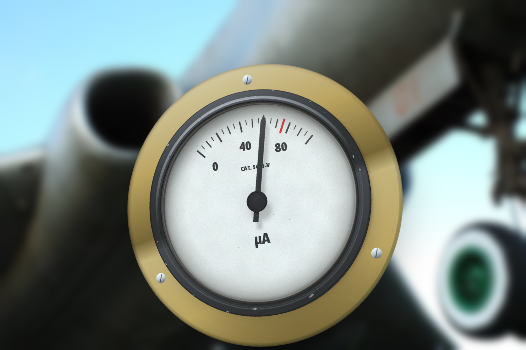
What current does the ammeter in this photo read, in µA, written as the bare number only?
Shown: 60
